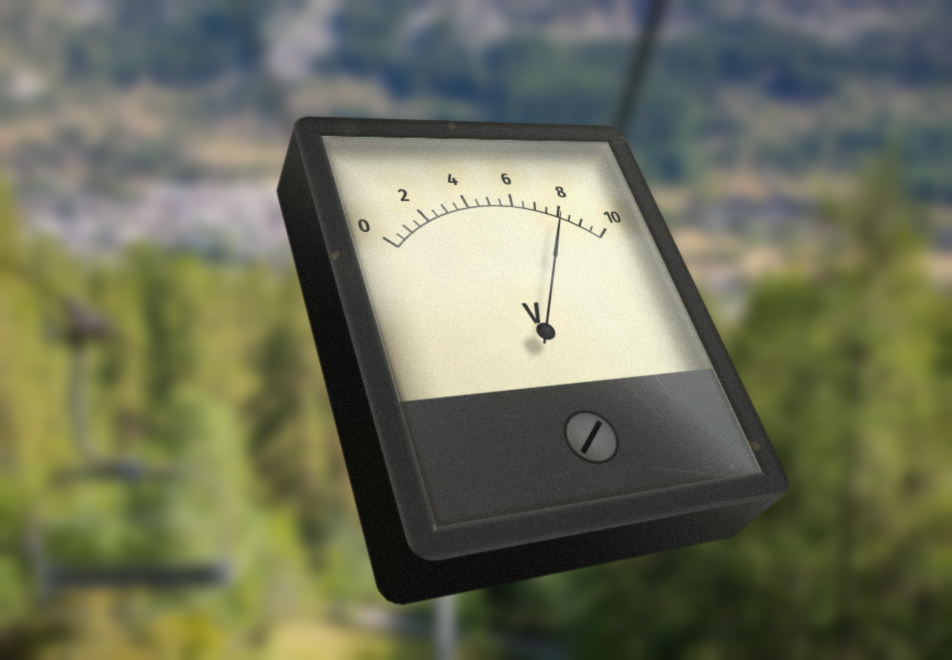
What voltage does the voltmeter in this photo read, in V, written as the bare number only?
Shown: 8
